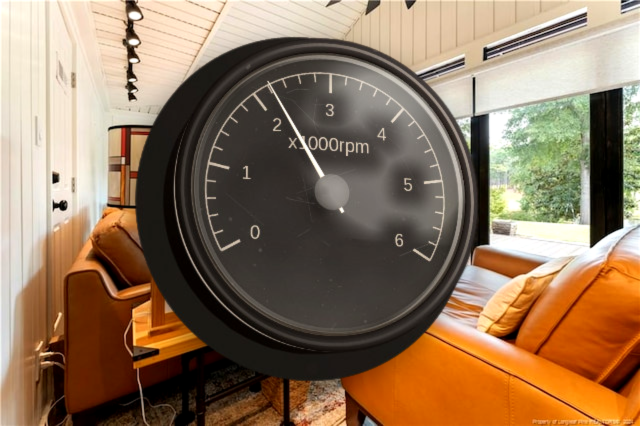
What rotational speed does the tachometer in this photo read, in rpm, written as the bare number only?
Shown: 2200
